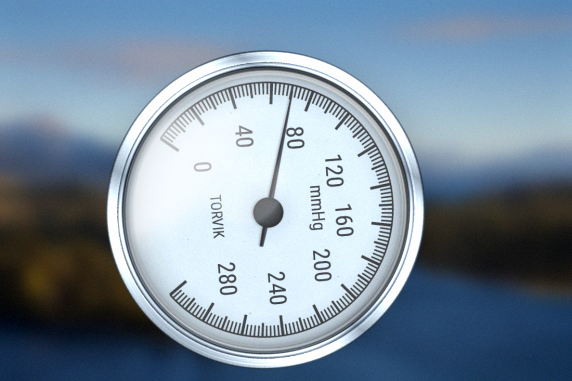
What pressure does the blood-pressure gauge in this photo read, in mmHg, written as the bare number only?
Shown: 70
